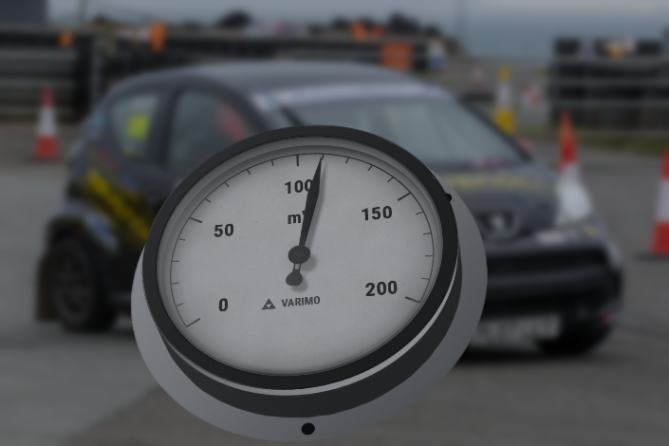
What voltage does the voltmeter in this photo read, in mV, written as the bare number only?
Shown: 110
